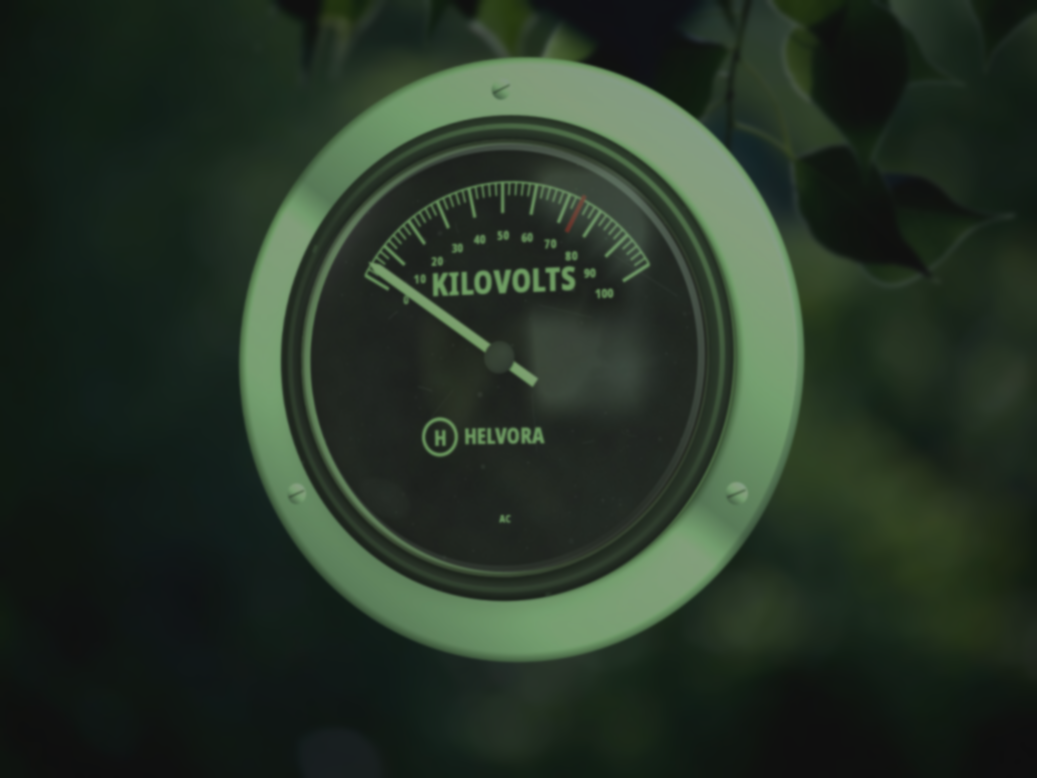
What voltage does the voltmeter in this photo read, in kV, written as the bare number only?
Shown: 4
